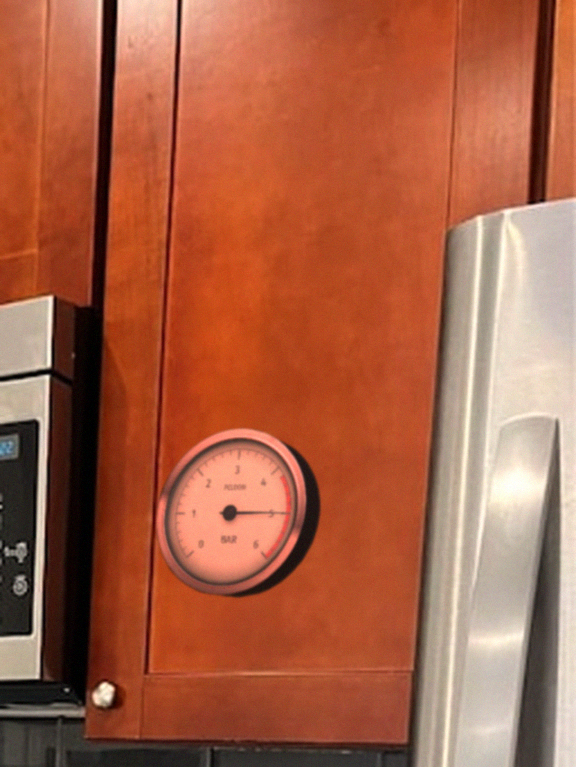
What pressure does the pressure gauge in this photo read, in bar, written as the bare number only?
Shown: 5
